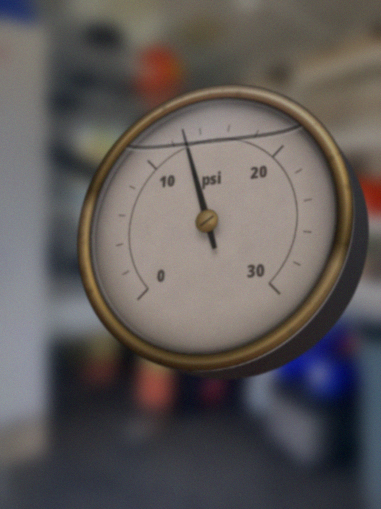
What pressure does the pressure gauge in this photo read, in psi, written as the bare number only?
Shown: 13
